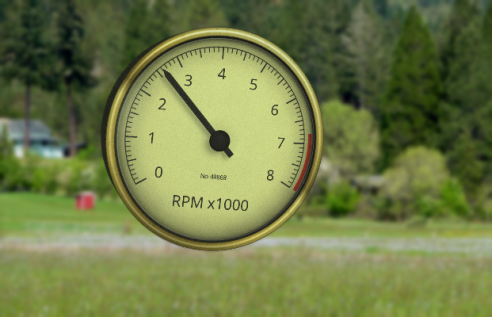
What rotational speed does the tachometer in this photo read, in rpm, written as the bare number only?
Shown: 2600
